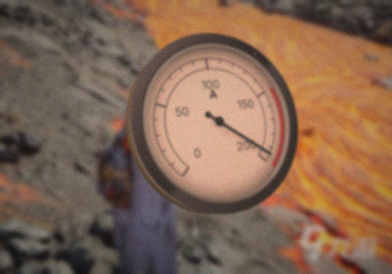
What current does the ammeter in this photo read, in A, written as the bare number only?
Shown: 195
